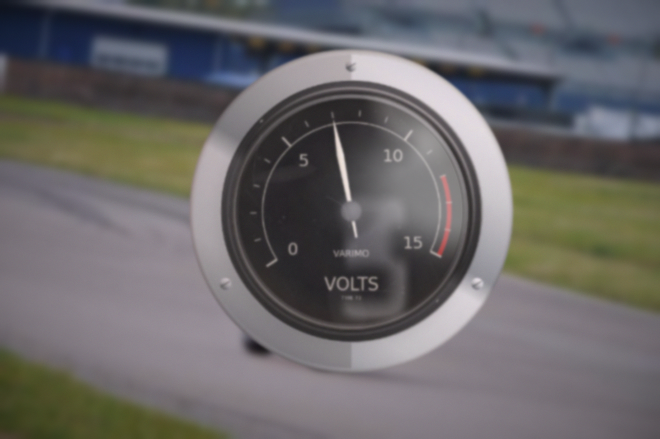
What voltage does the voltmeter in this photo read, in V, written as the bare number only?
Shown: 7
